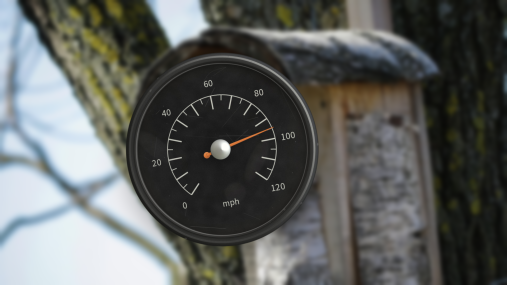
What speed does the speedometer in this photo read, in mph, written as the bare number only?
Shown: 95
